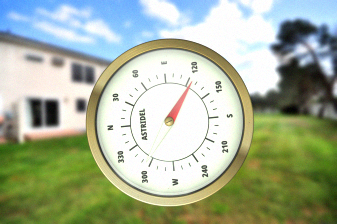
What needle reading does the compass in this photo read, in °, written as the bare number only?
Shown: 125
